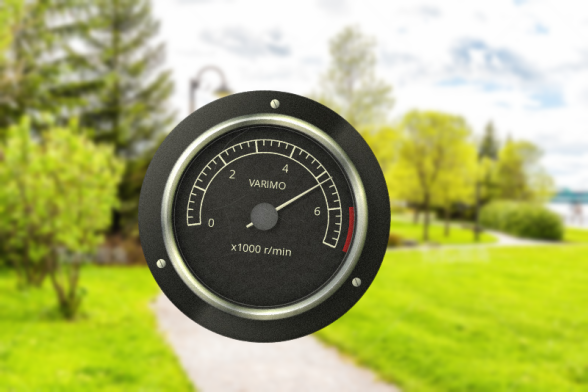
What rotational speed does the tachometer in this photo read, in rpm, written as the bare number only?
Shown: 5200
